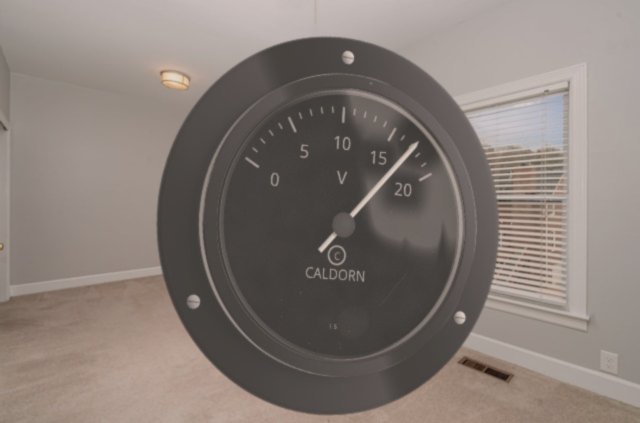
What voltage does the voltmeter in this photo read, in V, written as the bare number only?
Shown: 17
